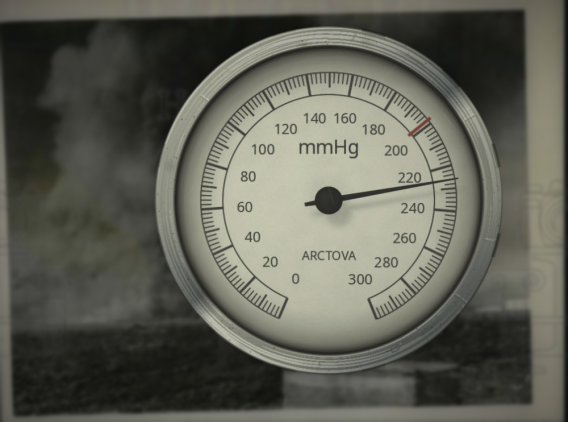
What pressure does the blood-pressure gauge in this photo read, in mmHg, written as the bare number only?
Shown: 226
